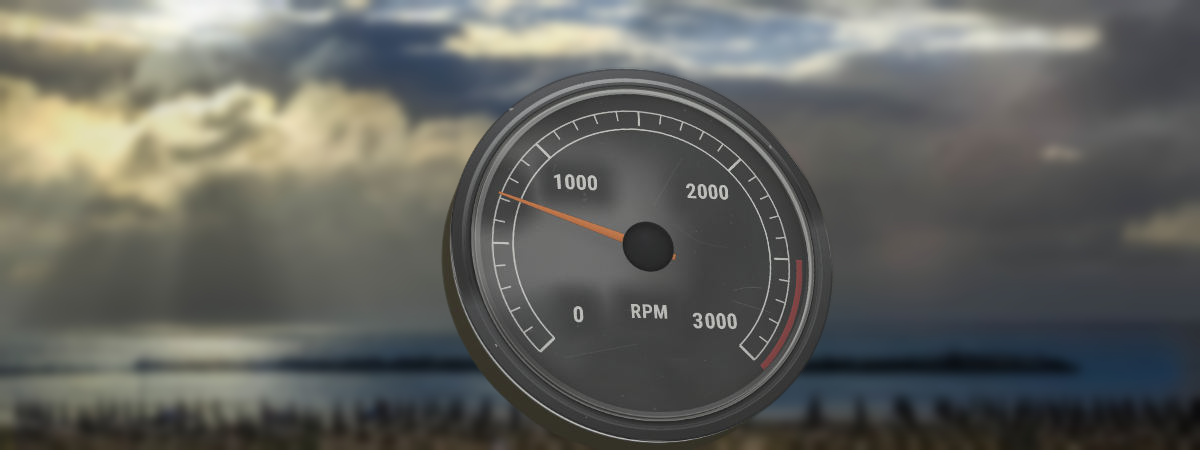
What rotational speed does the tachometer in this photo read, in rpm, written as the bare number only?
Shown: 700
